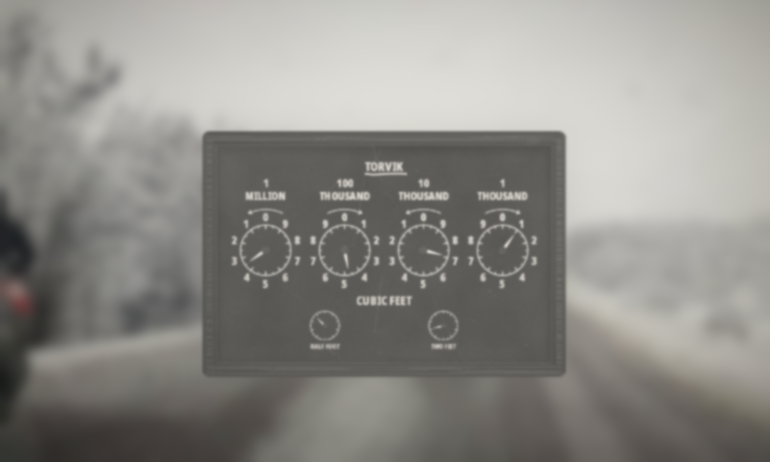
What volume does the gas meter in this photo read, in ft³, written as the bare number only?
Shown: 347100
